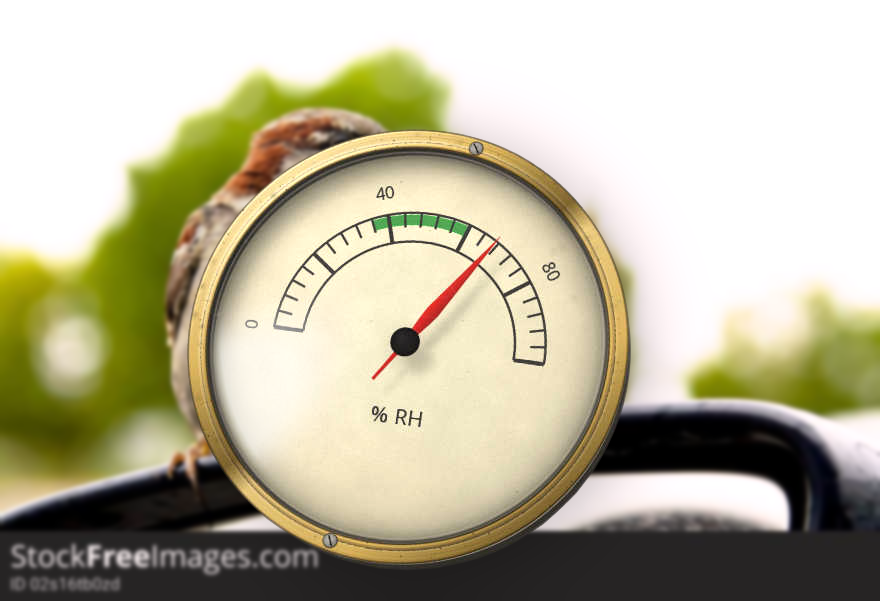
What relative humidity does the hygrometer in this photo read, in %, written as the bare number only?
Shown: 68
